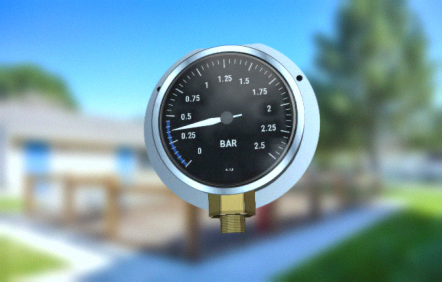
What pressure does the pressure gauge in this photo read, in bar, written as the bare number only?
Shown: 0.35
